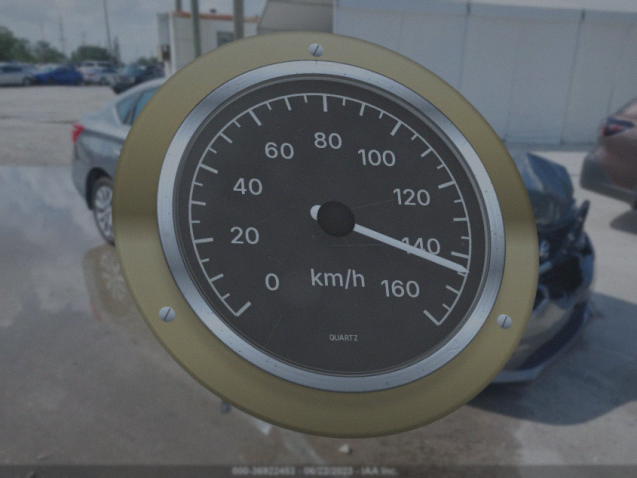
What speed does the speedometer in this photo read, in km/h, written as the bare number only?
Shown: 145
